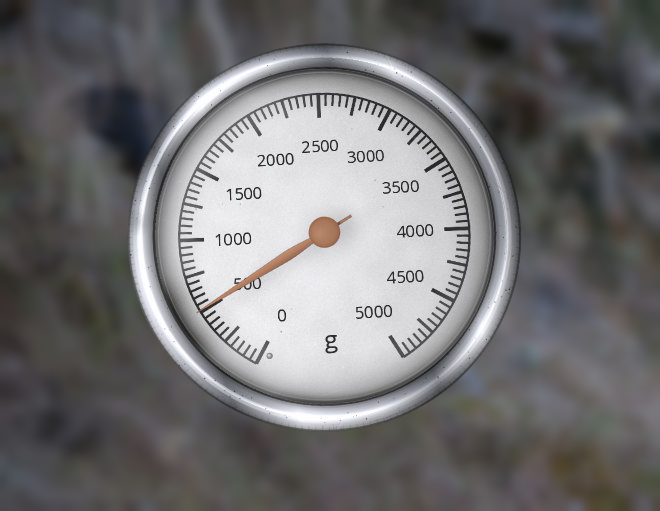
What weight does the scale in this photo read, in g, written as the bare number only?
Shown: 500
